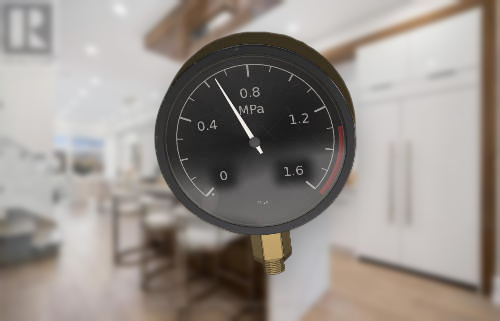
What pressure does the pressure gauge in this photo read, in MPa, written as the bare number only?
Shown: 0.65
